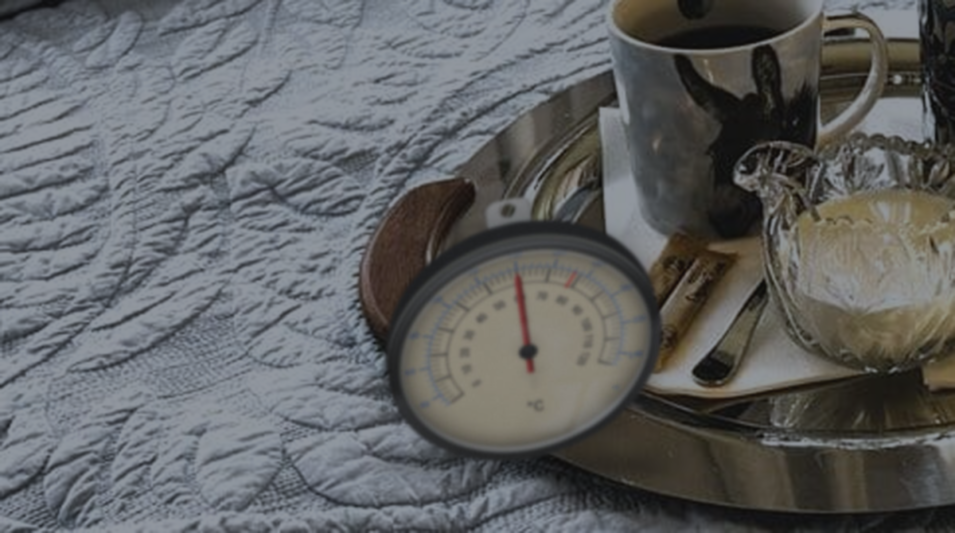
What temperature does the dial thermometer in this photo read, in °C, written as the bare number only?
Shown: 60
